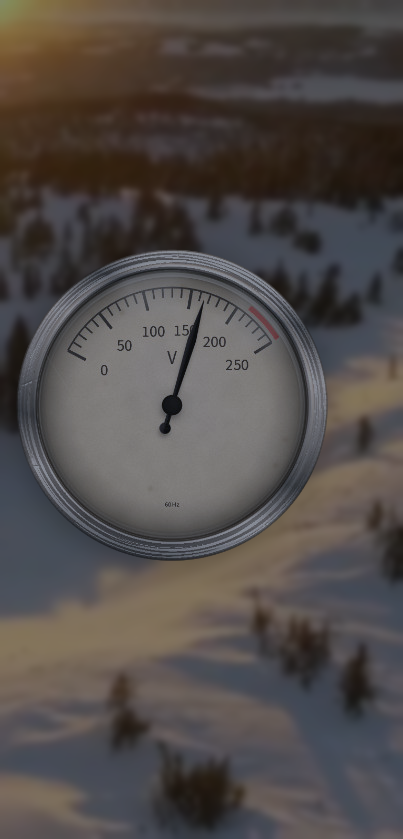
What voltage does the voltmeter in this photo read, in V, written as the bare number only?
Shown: 165
